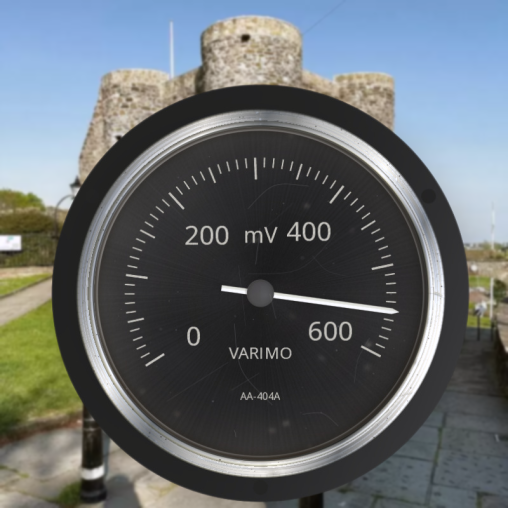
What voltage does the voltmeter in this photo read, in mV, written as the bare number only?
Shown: 550
